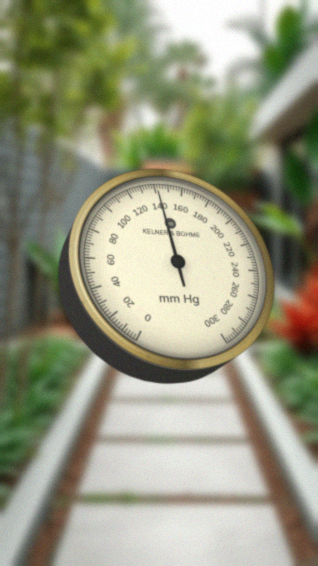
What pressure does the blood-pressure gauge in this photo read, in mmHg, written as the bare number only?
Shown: 140
